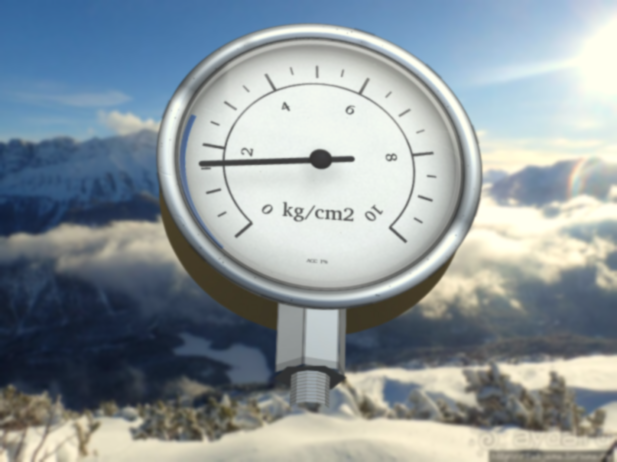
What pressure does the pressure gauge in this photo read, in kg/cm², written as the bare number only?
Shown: 1.5
